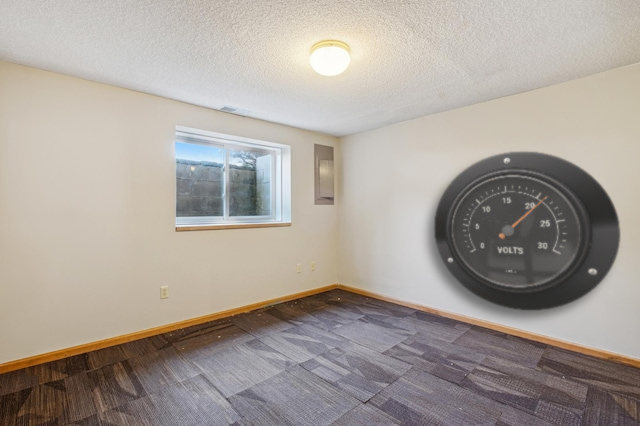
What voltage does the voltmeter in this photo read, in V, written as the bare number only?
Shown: 21
